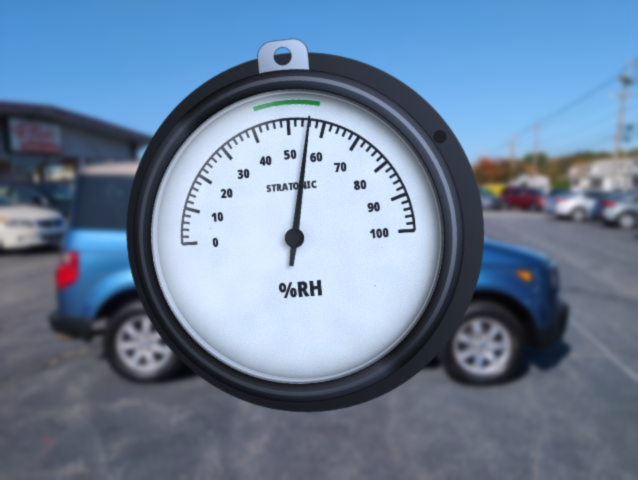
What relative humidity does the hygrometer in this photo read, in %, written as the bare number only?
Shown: 56
